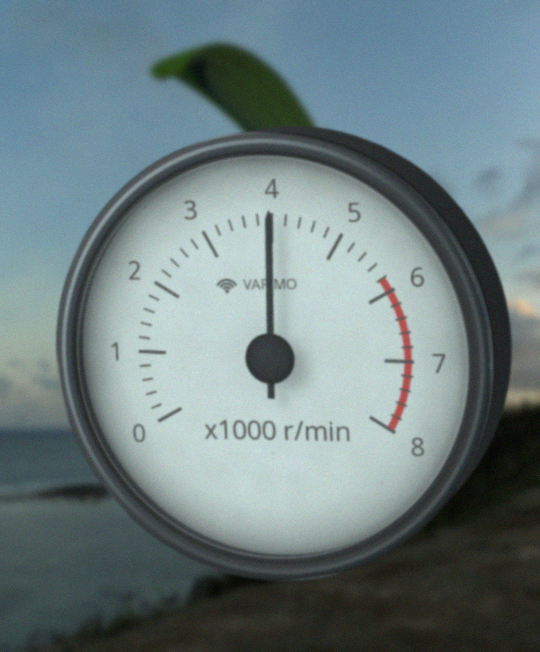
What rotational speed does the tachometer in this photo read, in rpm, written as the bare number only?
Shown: 4000
